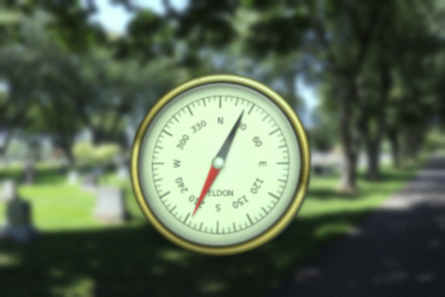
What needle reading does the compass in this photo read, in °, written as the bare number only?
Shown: 205
